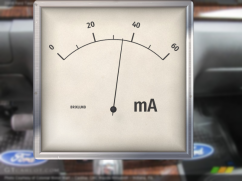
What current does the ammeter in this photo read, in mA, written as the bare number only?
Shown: 35
